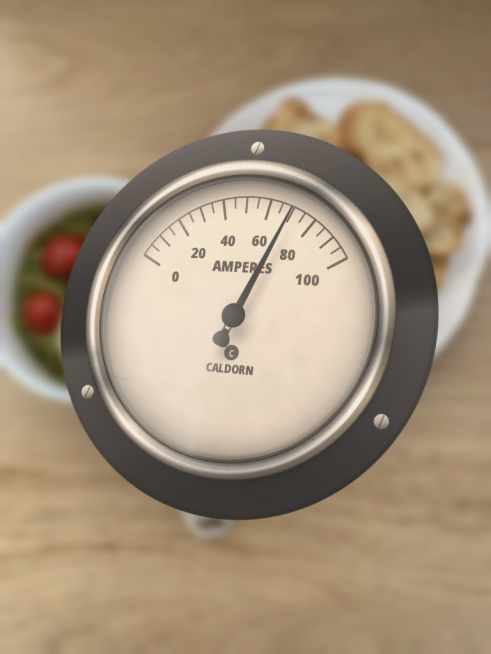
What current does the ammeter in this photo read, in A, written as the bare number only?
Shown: 70
